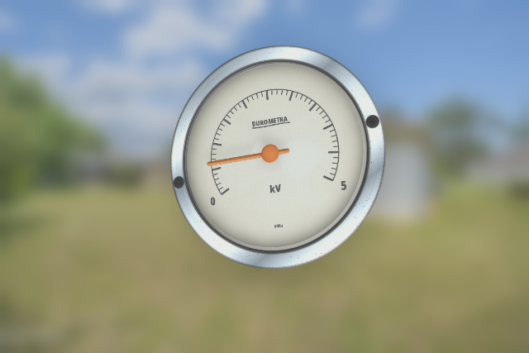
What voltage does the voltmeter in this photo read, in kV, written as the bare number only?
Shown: 0.6
